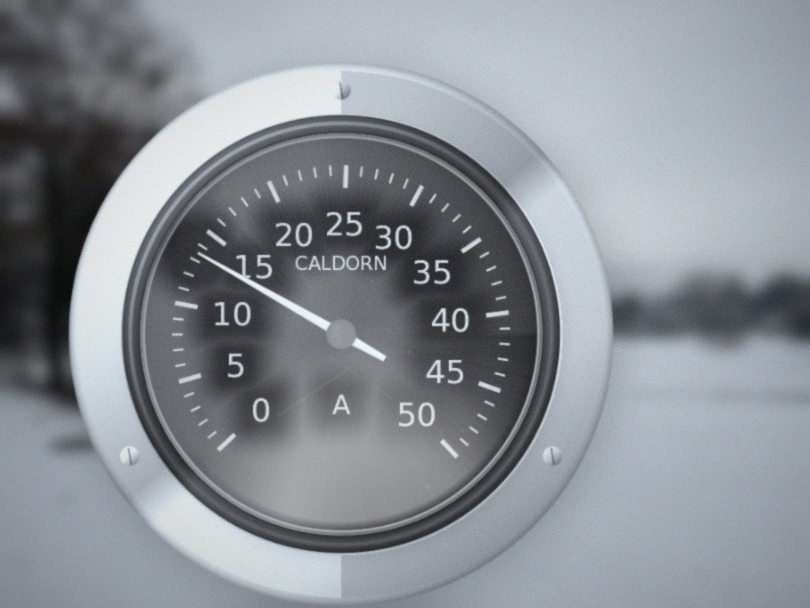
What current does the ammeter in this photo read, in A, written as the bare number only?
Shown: 13.5
